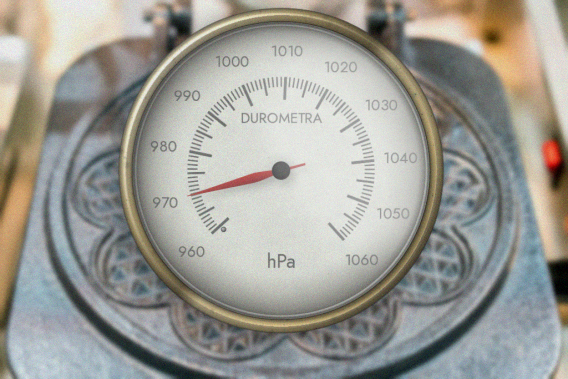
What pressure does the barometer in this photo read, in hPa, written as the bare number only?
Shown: 970
